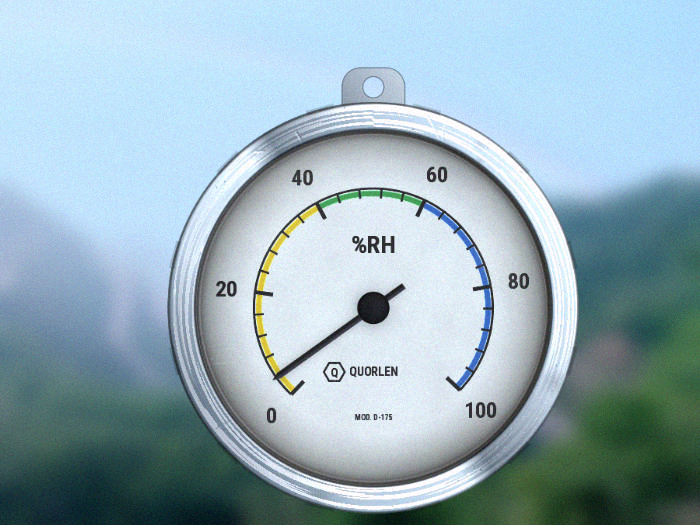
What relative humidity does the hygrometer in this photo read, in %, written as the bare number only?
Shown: 4
